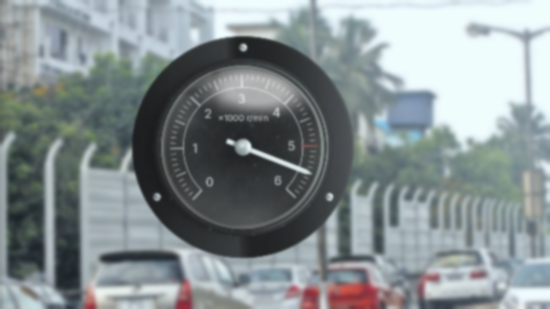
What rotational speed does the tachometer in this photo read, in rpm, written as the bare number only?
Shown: 5500
